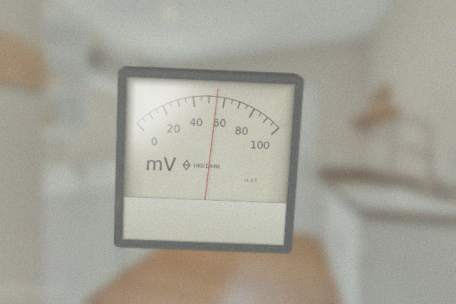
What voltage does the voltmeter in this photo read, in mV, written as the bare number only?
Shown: 55
